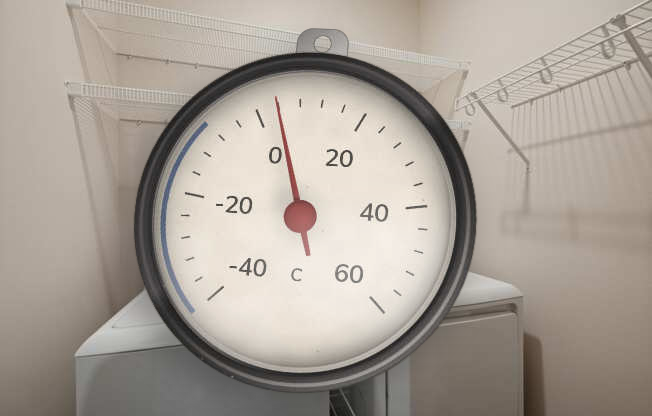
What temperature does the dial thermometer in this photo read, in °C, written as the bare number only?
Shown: 4
